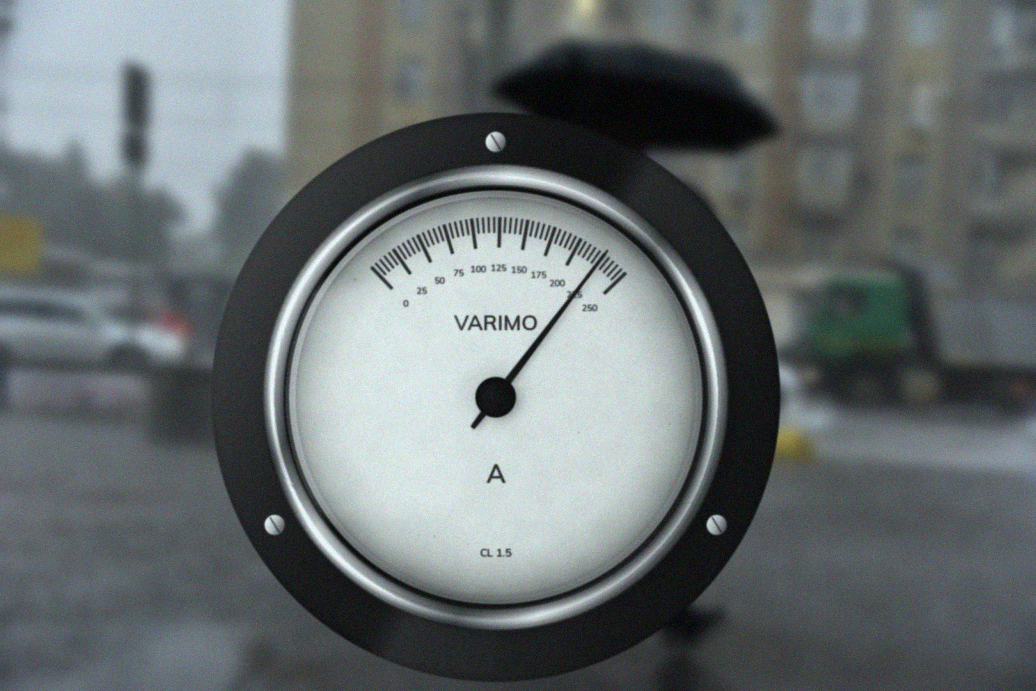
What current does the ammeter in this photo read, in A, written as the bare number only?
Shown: 225
